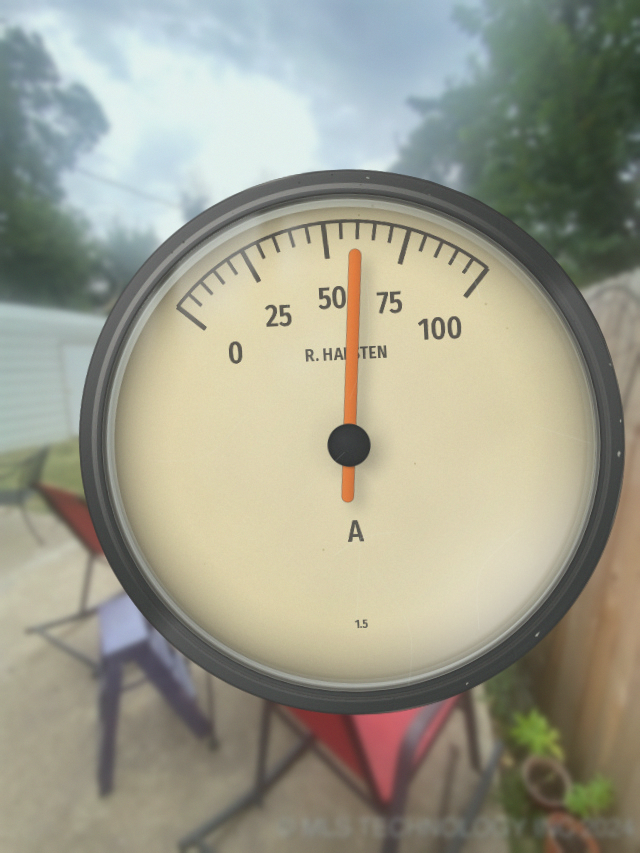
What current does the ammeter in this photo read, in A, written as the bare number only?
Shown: 60
